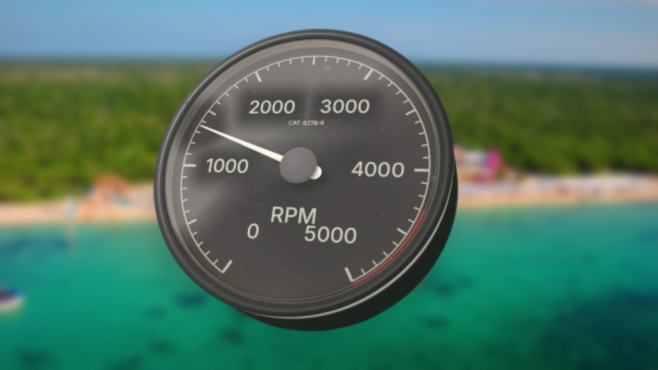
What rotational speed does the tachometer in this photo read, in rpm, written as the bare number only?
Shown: 1350
